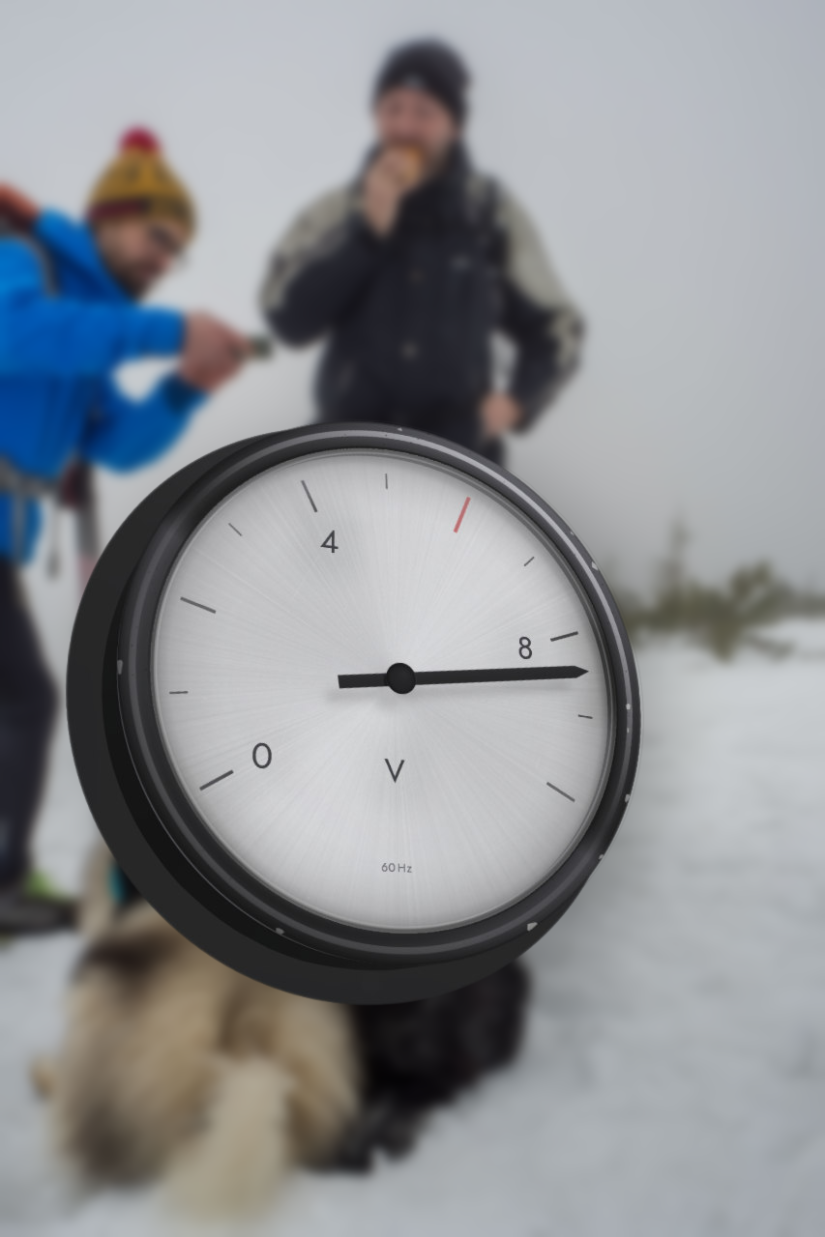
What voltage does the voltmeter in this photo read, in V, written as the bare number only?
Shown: 8.5
